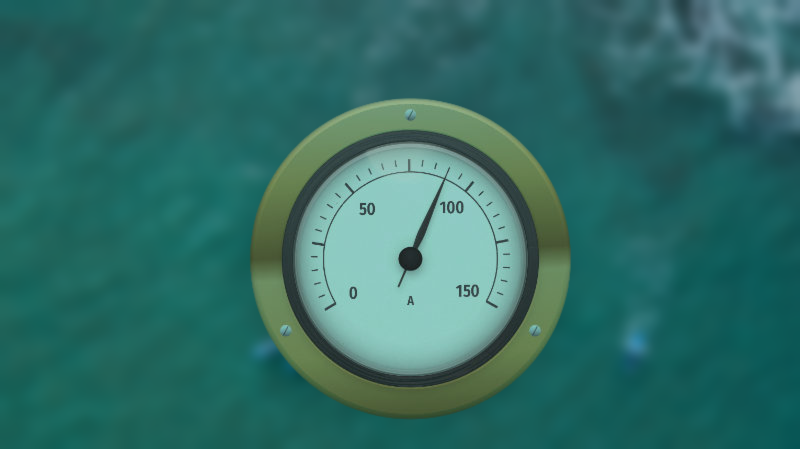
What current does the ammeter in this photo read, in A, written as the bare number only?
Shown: 90
